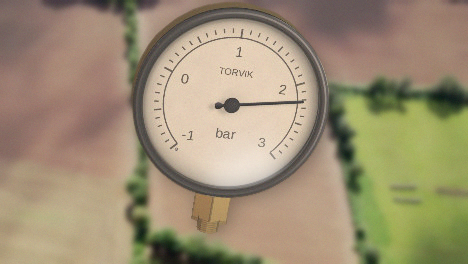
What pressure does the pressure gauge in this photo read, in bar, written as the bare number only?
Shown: 2.2
